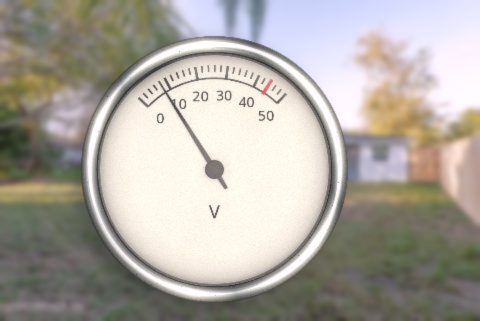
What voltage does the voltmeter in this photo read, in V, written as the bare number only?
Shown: 8
